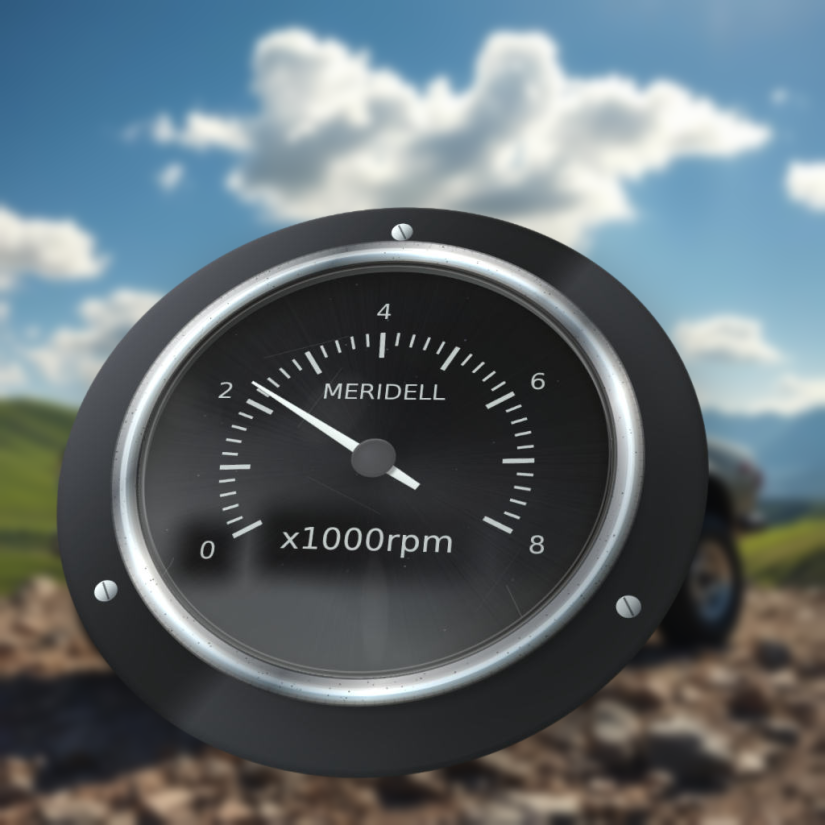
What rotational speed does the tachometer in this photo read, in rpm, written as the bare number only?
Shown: 2200
